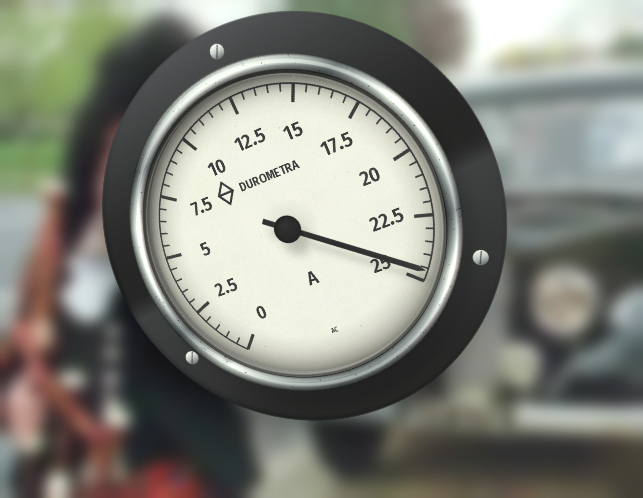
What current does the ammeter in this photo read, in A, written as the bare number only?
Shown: 24.5
